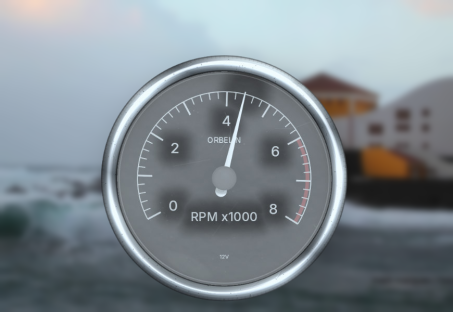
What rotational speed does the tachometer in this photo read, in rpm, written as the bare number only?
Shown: 4400
